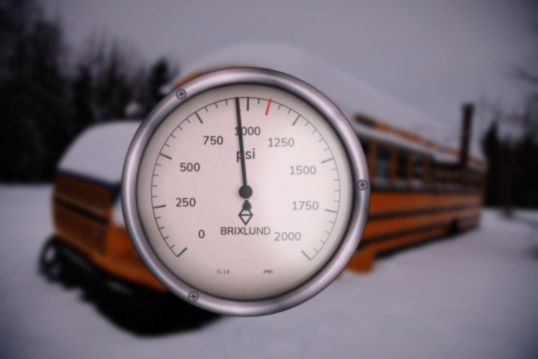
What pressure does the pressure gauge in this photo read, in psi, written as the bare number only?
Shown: 950
